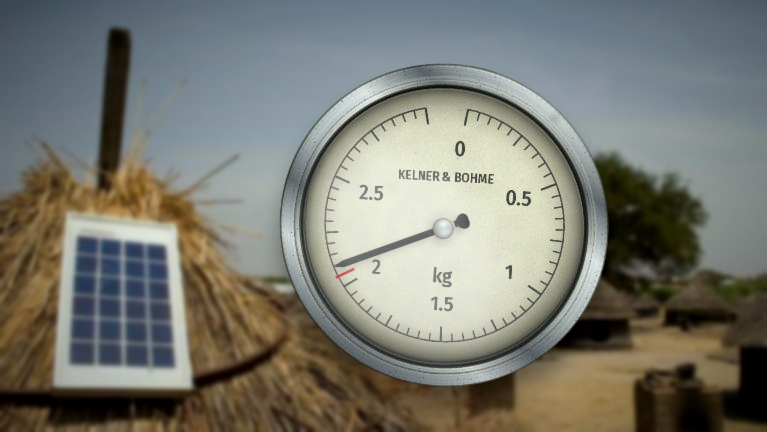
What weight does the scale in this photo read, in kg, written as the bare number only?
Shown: 2.1
